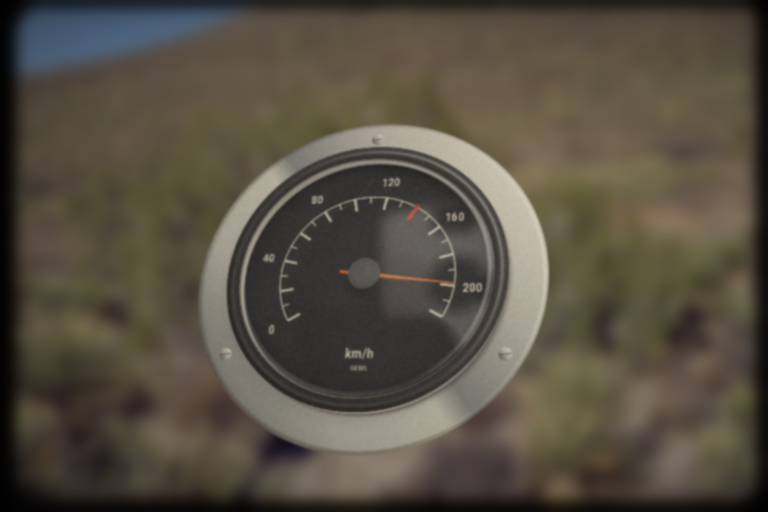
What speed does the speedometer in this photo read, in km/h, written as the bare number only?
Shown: 200
